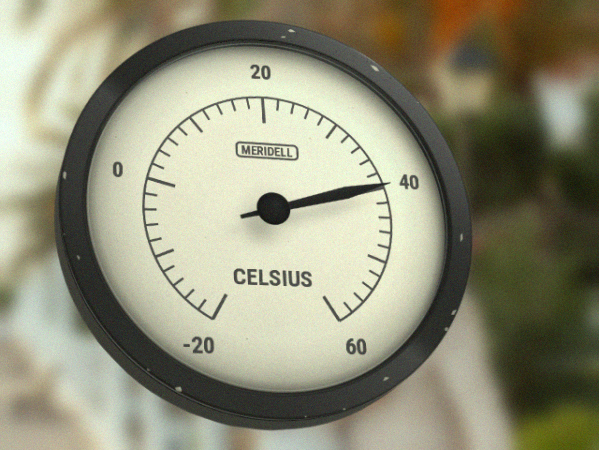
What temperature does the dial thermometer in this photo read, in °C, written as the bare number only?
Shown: 40
